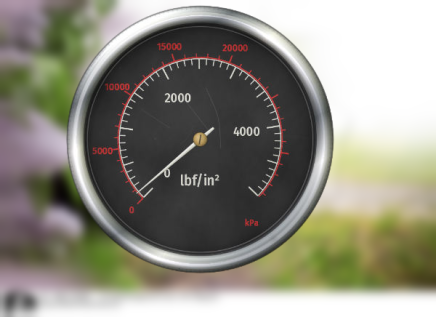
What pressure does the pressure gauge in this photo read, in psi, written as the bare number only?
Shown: 100
